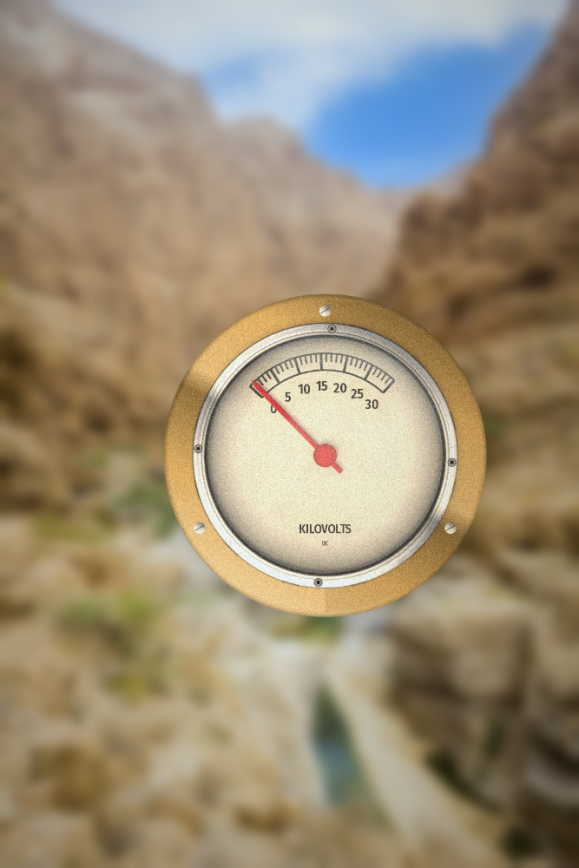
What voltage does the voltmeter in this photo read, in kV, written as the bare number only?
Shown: 1
